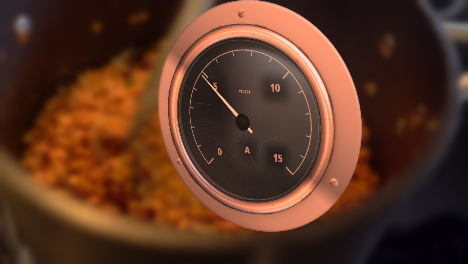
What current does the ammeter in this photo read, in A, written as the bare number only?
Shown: 5
